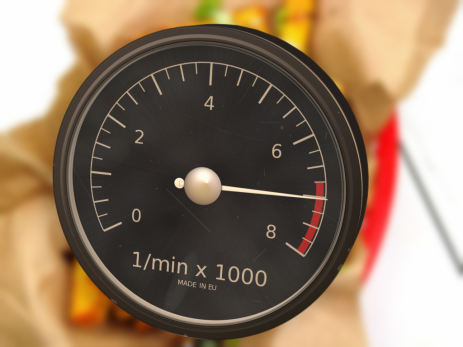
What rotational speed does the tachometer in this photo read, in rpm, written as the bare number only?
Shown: 7000
